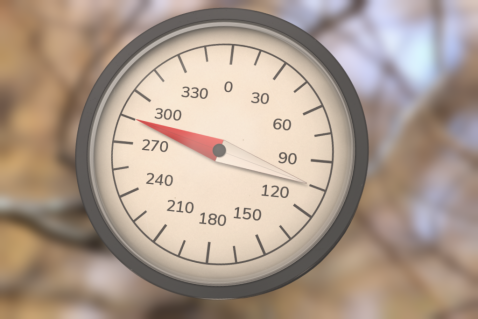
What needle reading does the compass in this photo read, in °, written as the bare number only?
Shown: 285
